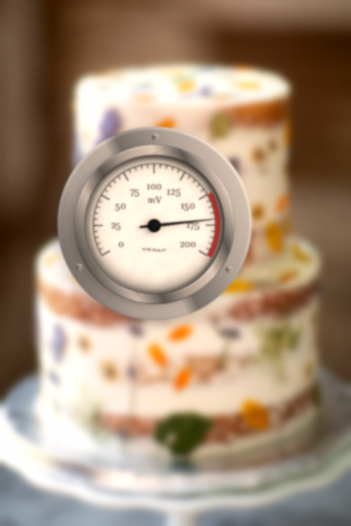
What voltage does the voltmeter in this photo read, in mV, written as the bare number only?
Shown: 170
